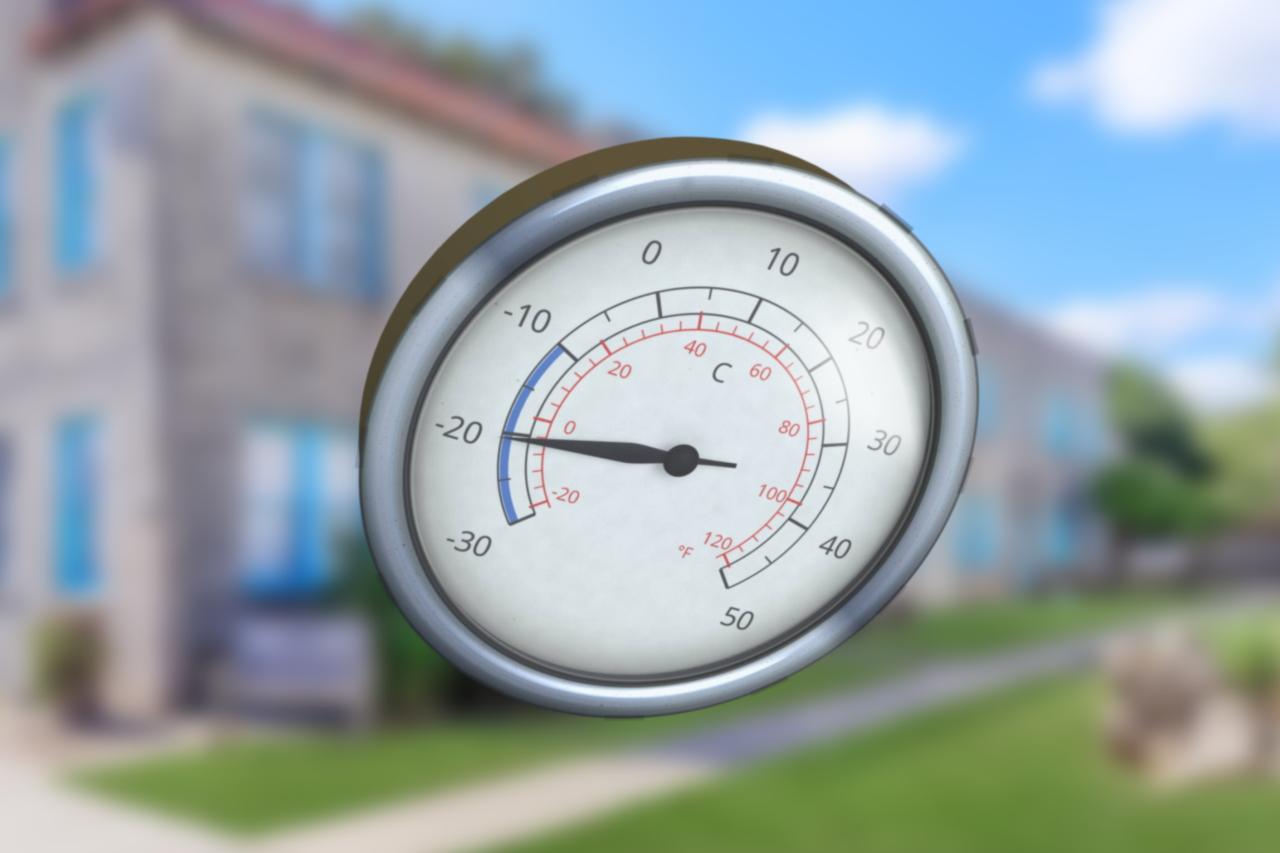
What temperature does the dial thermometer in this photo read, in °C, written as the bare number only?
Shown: -20
